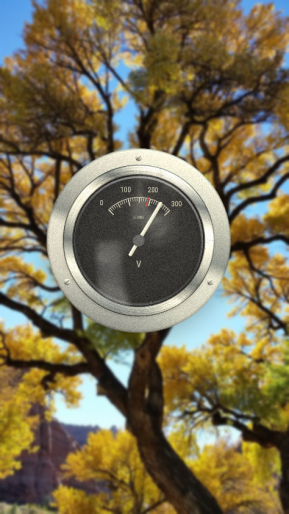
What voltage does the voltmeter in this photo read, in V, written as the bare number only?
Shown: 250
